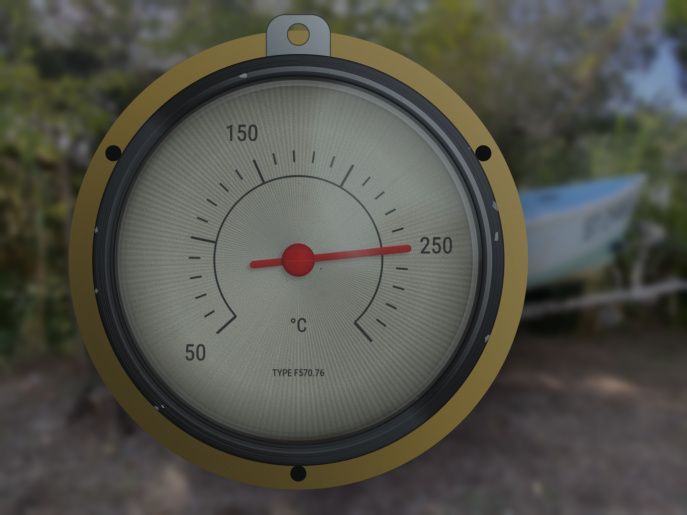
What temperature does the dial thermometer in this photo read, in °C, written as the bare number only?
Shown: 250
